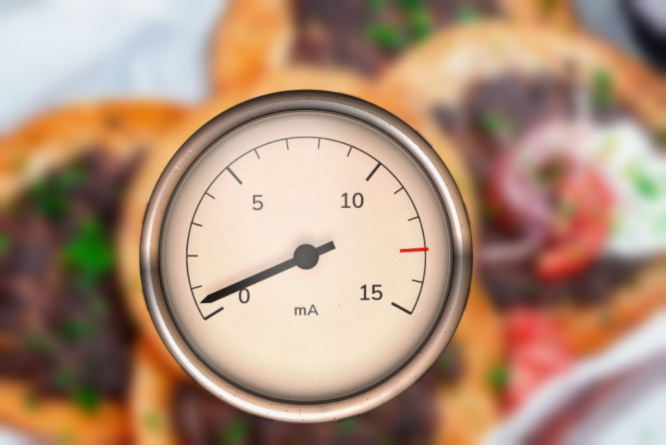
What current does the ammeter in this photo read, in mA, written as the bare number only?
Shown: 0.5
